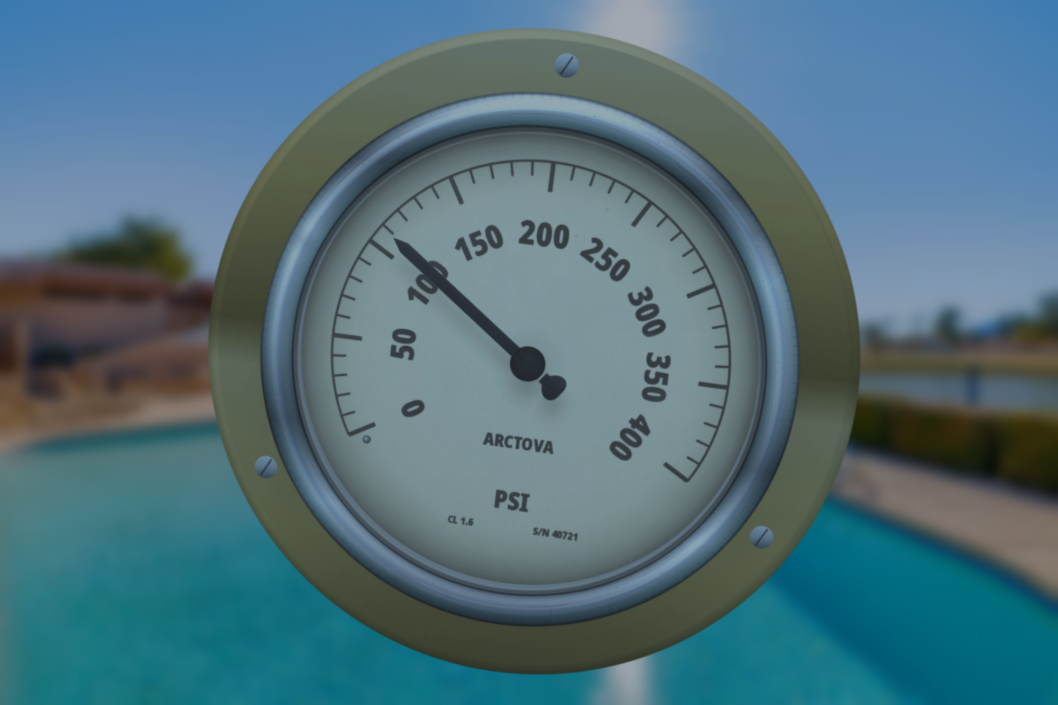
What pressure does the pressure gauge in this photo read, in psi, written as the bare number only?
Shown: 110
